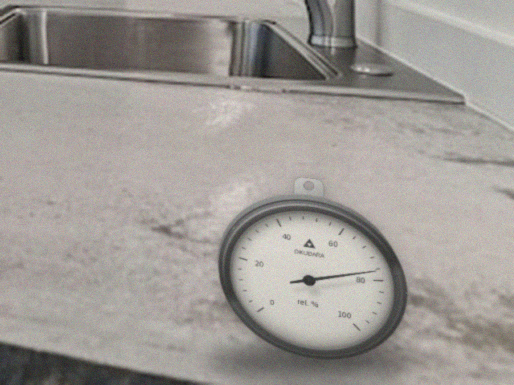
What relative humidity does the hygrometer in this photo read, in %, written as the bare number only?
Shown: 76
